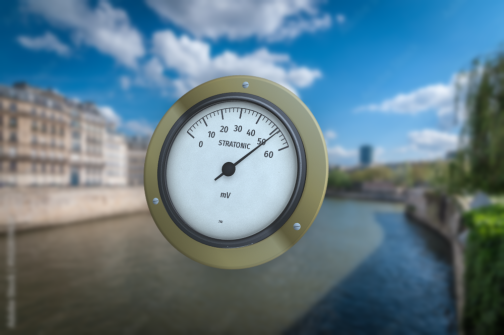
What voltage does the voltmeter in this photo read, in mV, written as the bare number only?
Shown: 52
